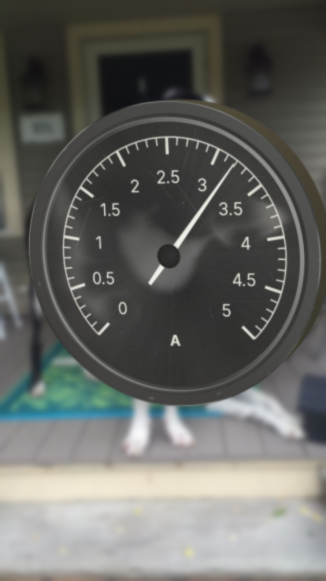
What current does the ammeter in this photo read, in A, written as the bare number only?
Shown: 3.2
